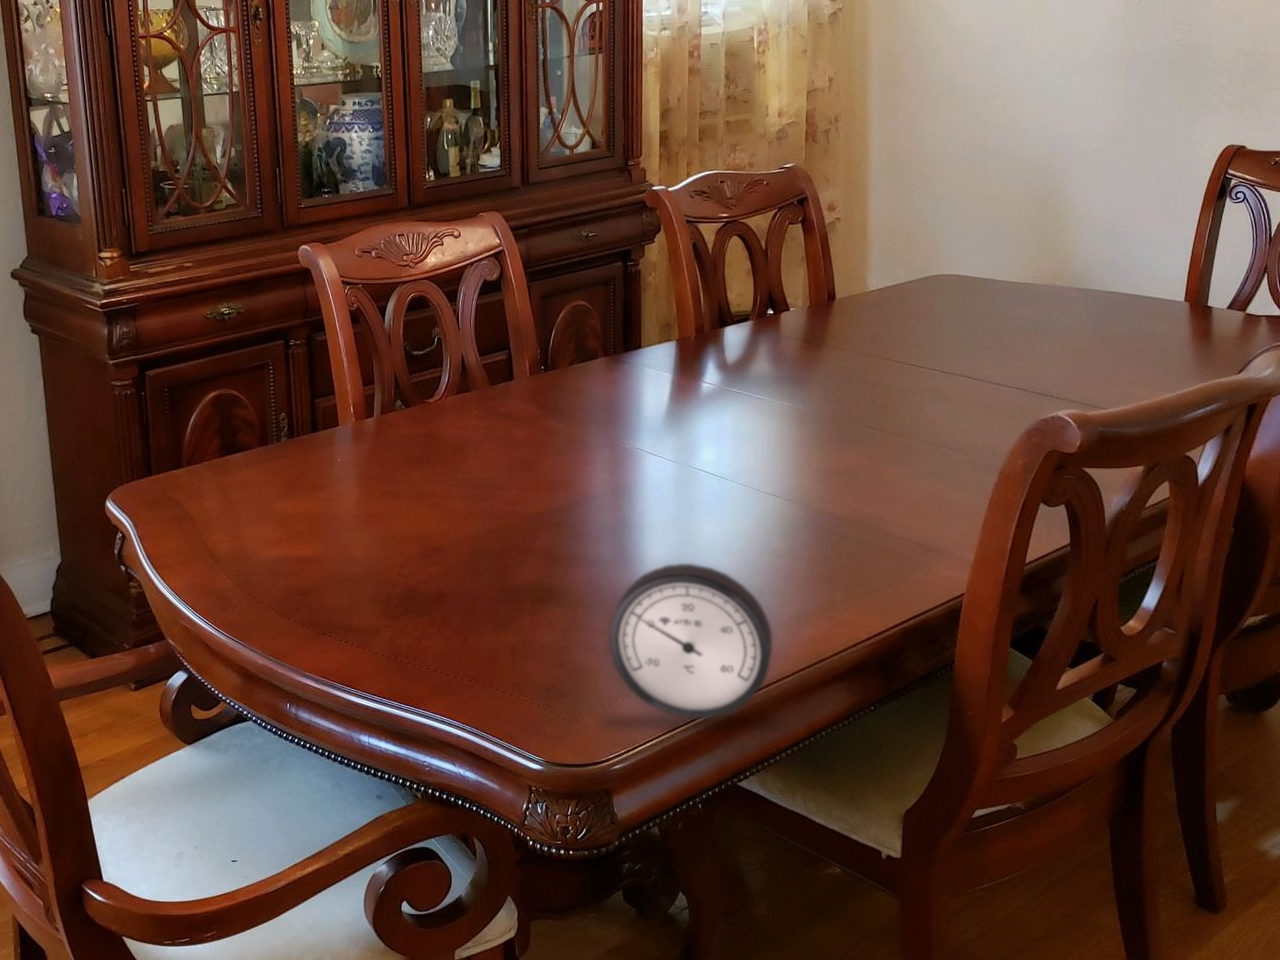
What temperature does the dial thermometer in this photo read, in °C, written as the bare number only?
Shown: 0
